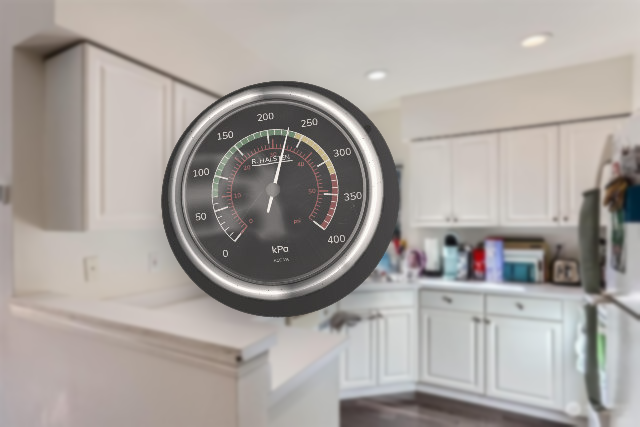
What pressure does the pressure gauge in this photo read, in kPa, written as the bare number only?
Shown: 230
